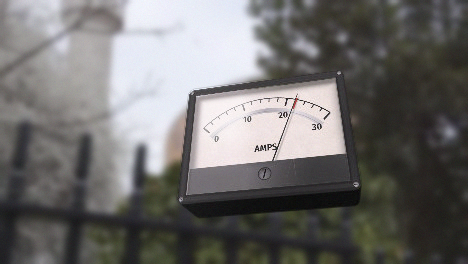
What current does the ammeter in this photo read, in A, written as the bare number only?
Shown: 22
